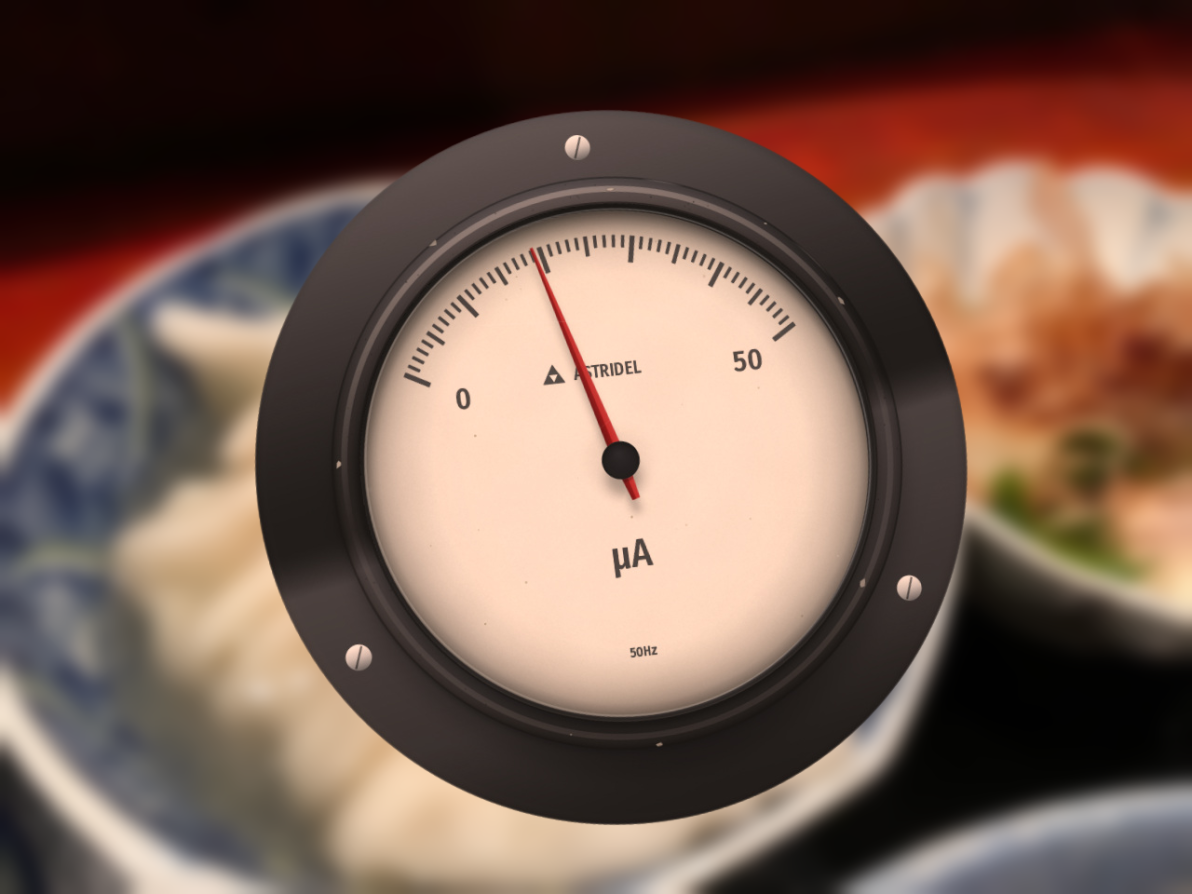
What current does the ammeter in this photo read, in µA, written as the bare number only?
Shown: 19
